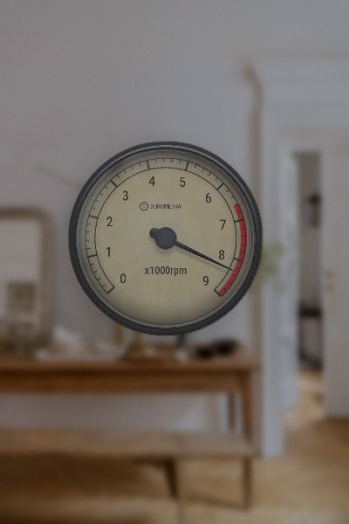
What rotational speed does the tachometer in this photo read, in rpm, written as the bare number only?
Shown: 8300
